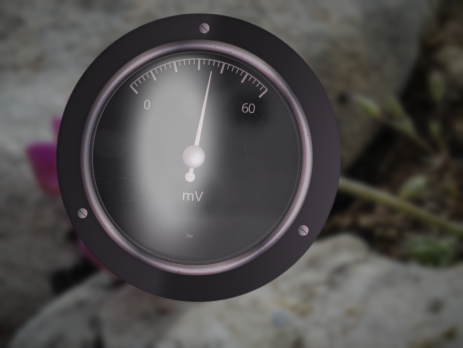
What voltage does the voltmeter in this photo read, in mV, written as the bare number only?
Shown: 36
